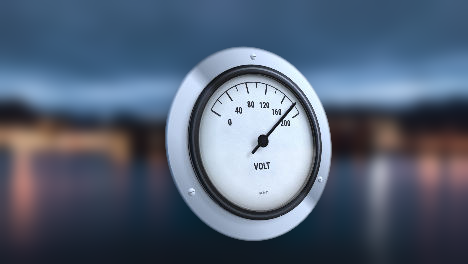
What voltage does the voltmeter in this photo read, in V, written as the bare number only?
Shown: 180
